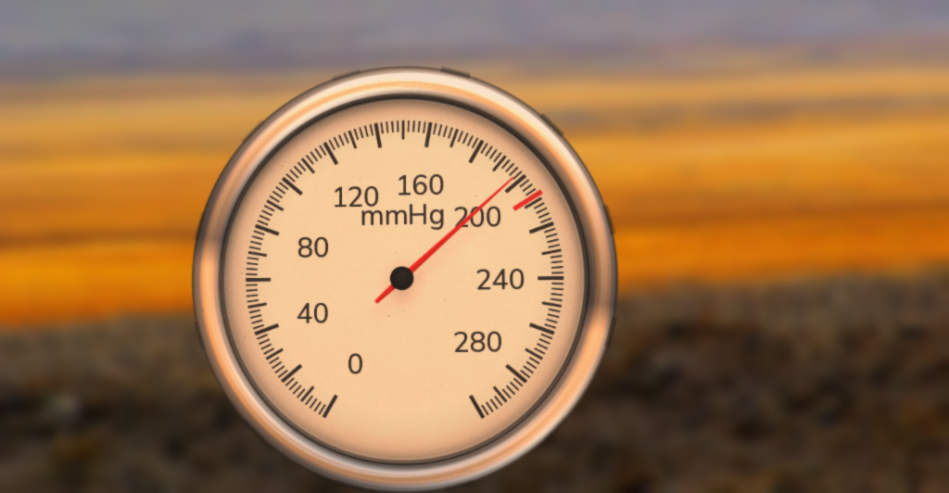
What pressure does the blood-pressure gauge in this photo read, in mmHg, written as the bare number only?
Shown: 198
